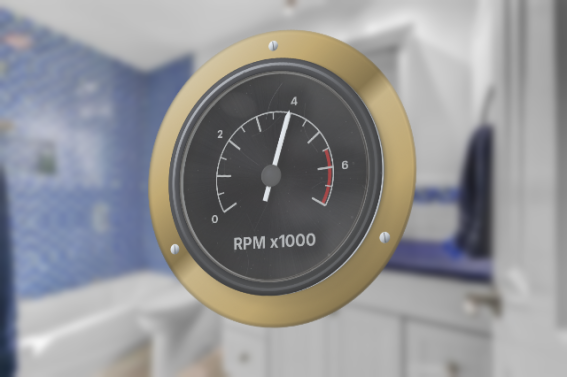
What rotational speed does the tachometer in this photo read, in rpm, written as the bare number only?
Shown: 4000
